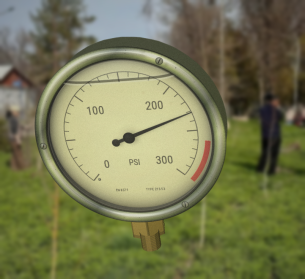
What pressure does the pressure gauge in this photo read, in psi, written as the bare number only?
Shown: 230
